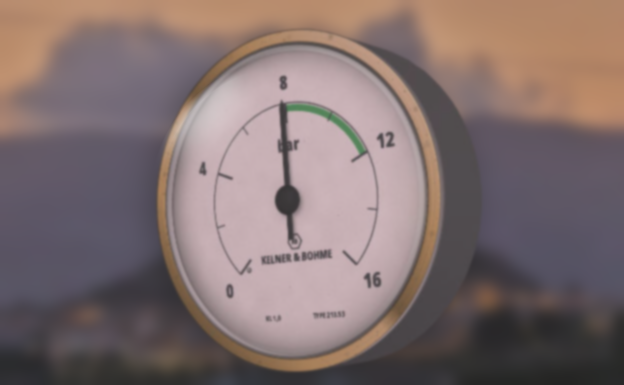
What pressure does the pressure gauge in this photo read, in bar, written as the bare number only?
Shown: 8
